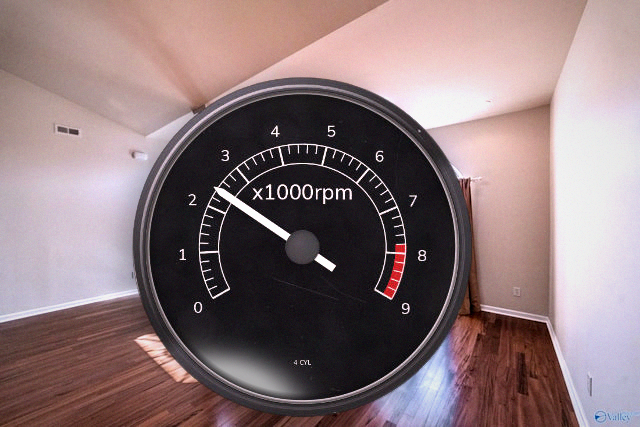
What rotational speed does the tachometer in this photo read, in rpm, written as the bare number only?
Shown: 2400
